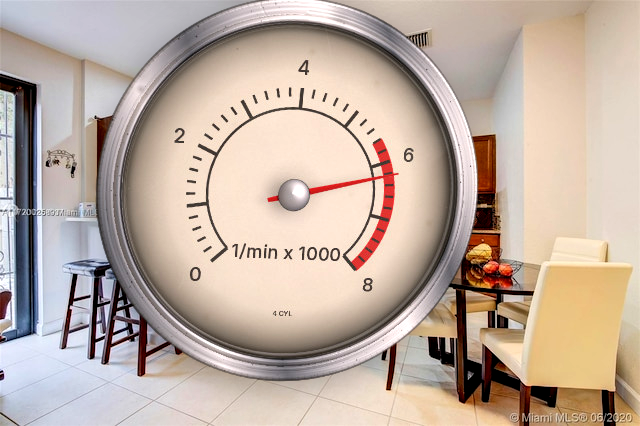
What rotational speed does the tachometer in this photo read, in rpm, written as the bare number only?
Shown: 6200
